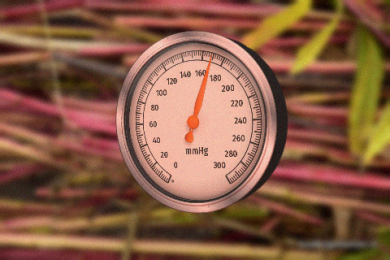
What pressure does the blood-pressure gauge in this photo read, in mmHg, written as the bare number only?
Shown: 170
